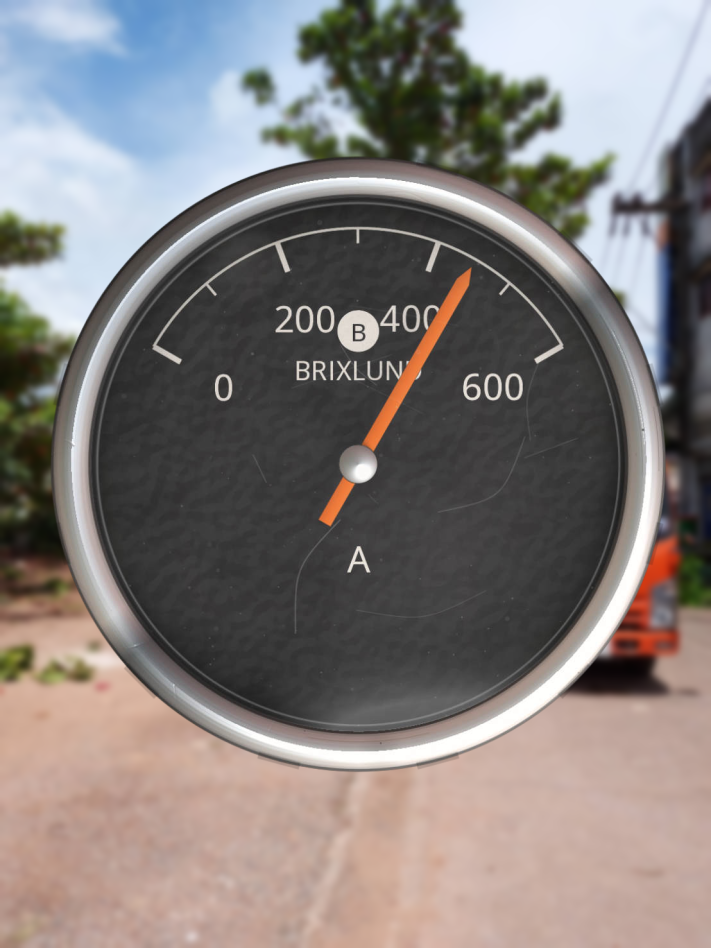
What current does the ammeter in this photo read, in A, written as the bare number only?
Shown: 450
